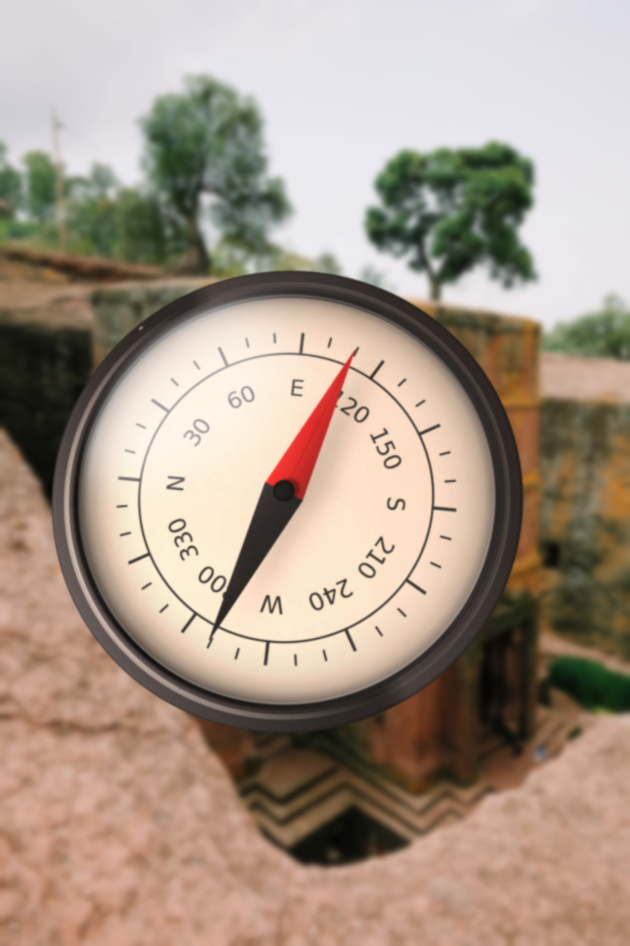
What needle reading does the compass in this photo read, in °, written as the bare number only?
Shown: 110
